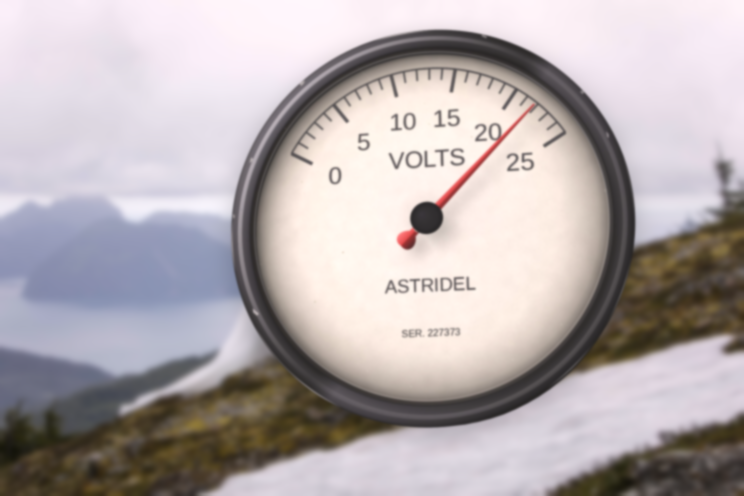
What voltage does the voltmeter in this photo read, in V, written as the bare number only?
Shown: 22
